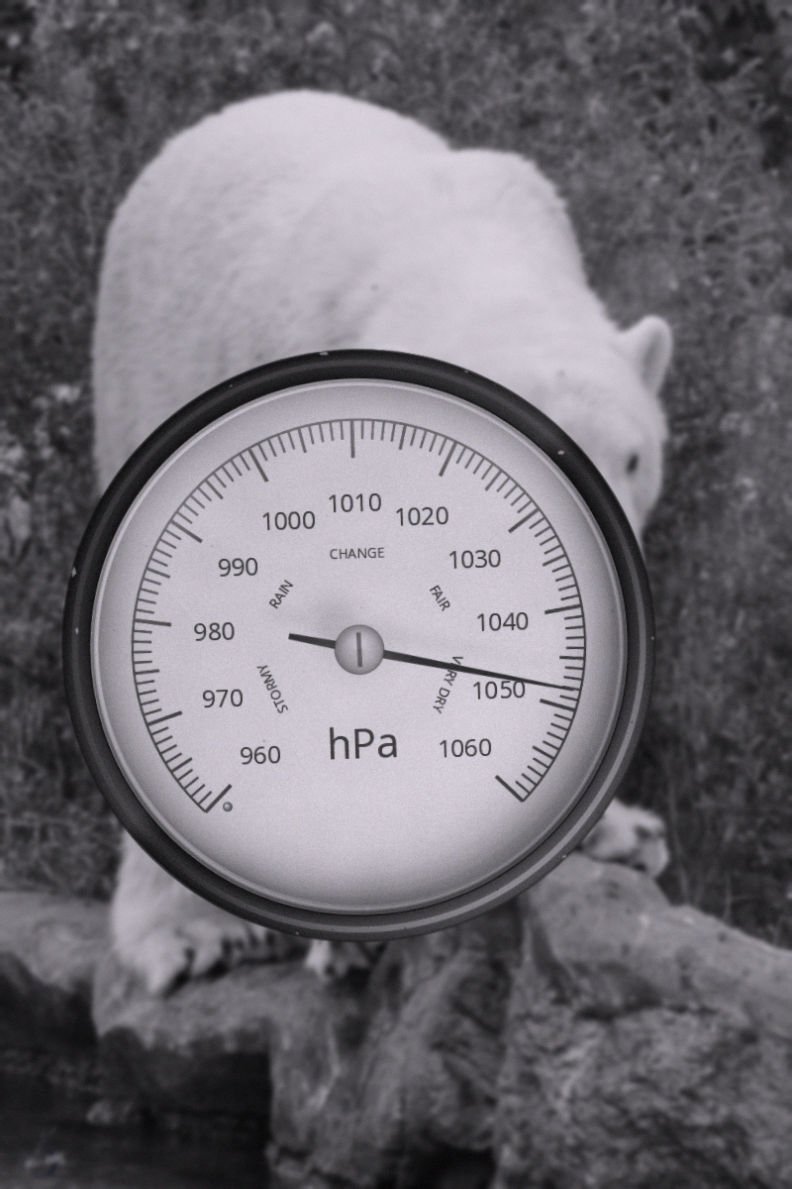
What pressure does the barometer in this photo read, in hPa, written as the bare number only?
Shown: 1048
